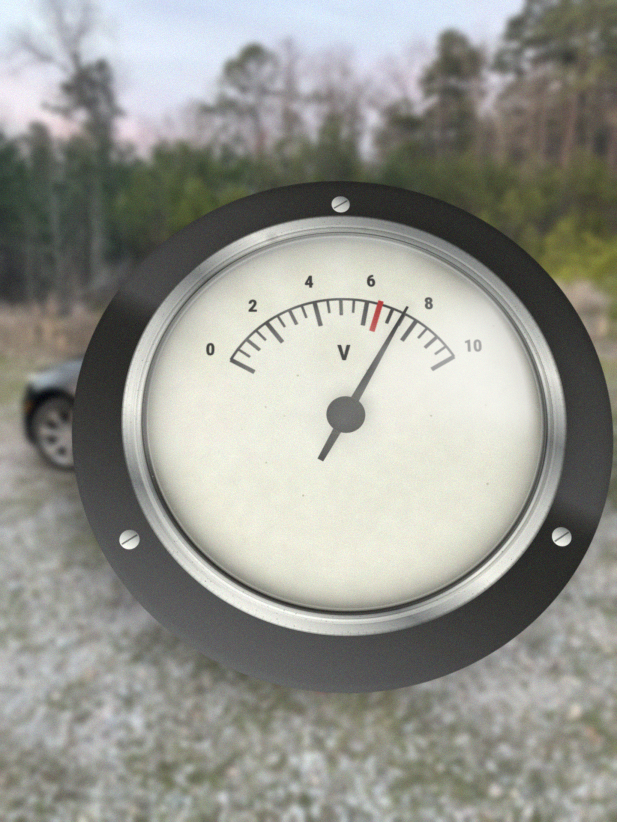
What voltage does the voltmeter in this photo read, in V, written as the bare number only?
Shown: 7.5
